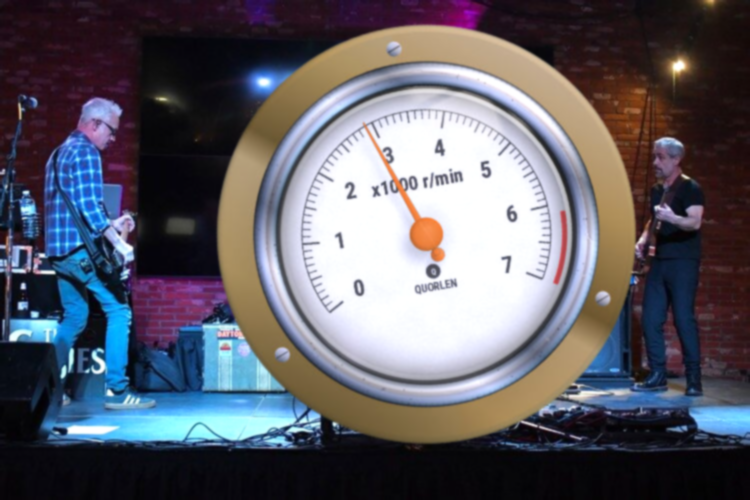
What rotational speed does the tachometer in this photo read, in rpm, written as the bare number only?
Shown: 2900
